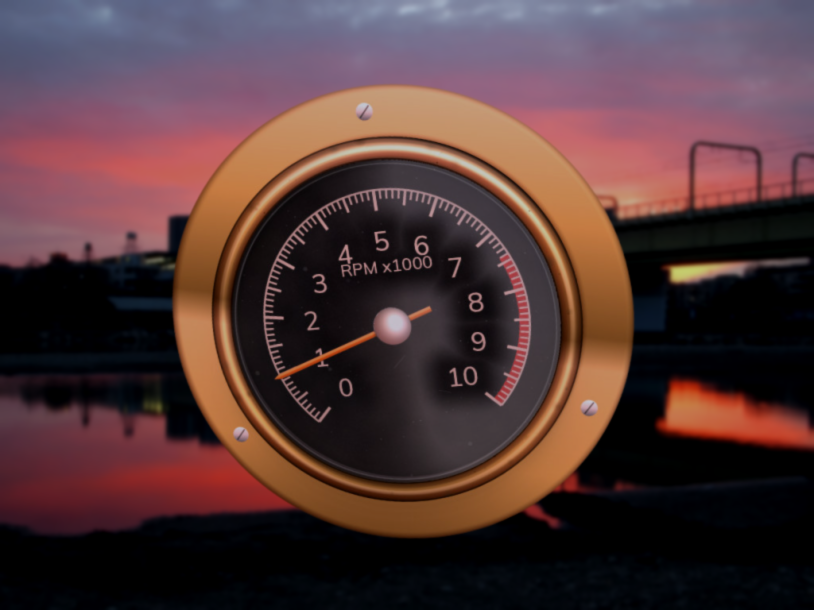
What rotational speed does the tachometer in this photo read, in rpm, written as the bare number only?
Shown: 1000
